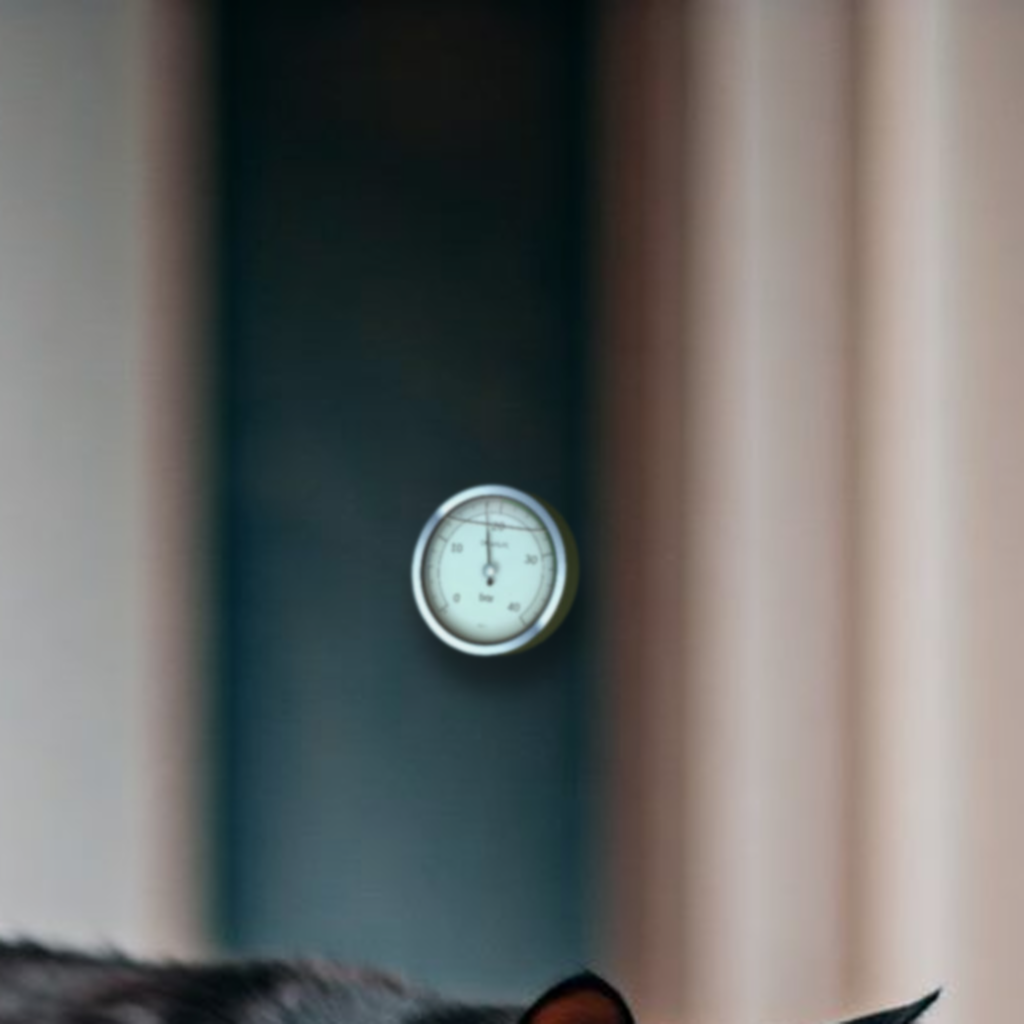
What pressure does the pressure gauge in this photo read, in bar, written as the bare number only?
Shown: 18
